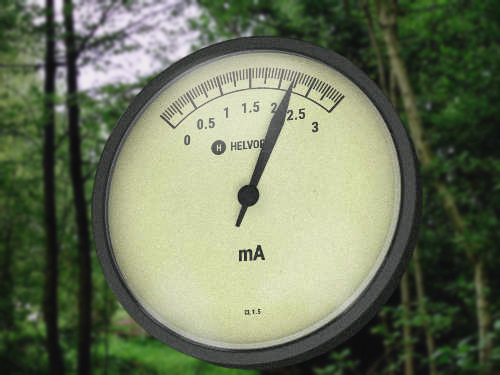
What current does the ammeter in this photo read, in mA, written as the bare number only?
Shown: 2.25
